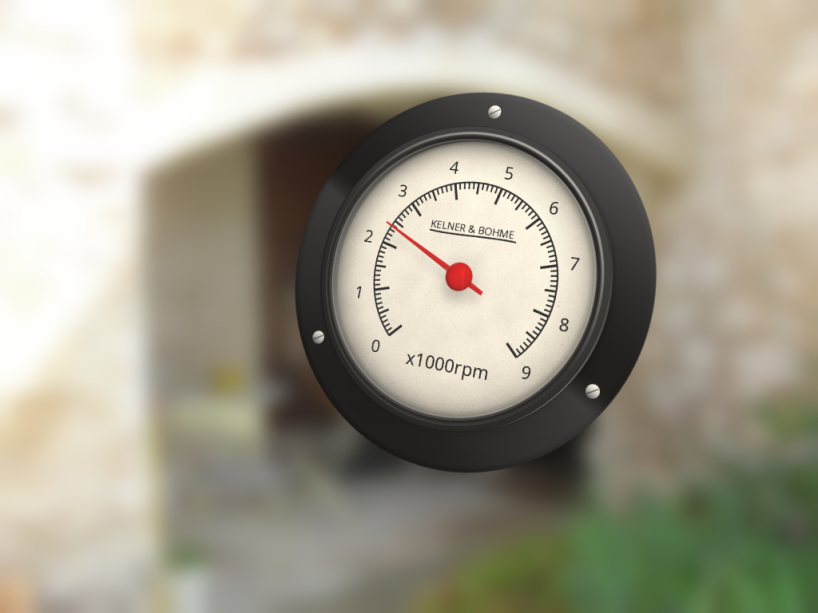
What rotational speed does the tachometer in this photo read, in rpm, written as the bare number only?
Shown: 2400
